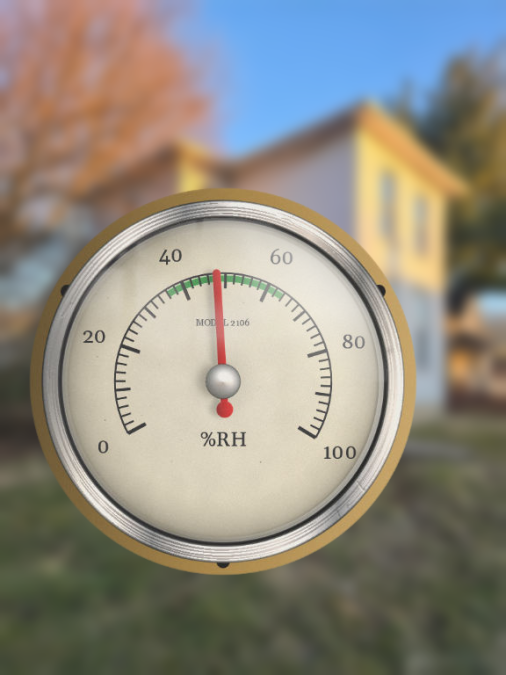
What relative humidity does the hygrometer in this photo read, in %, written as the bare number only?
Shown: 48
